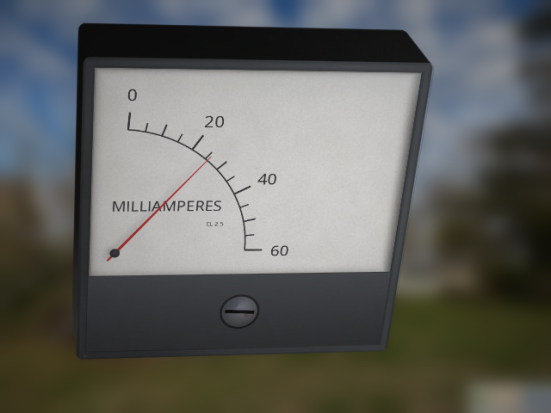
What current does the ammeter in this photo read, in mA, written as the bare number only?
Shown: 25
